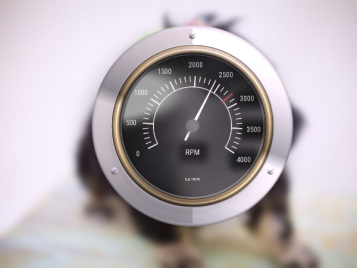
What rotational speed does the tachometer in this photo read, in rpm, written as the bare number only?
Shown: 2400
